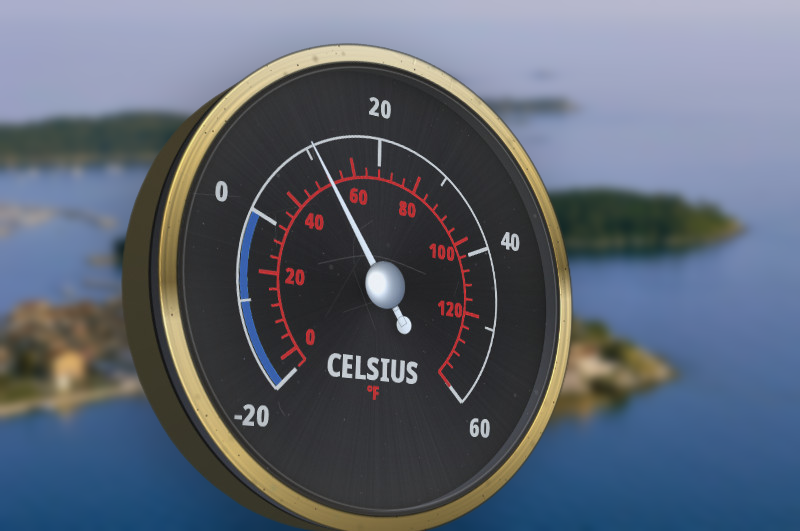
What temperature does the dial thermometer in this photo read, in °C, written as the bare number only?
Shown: 10
